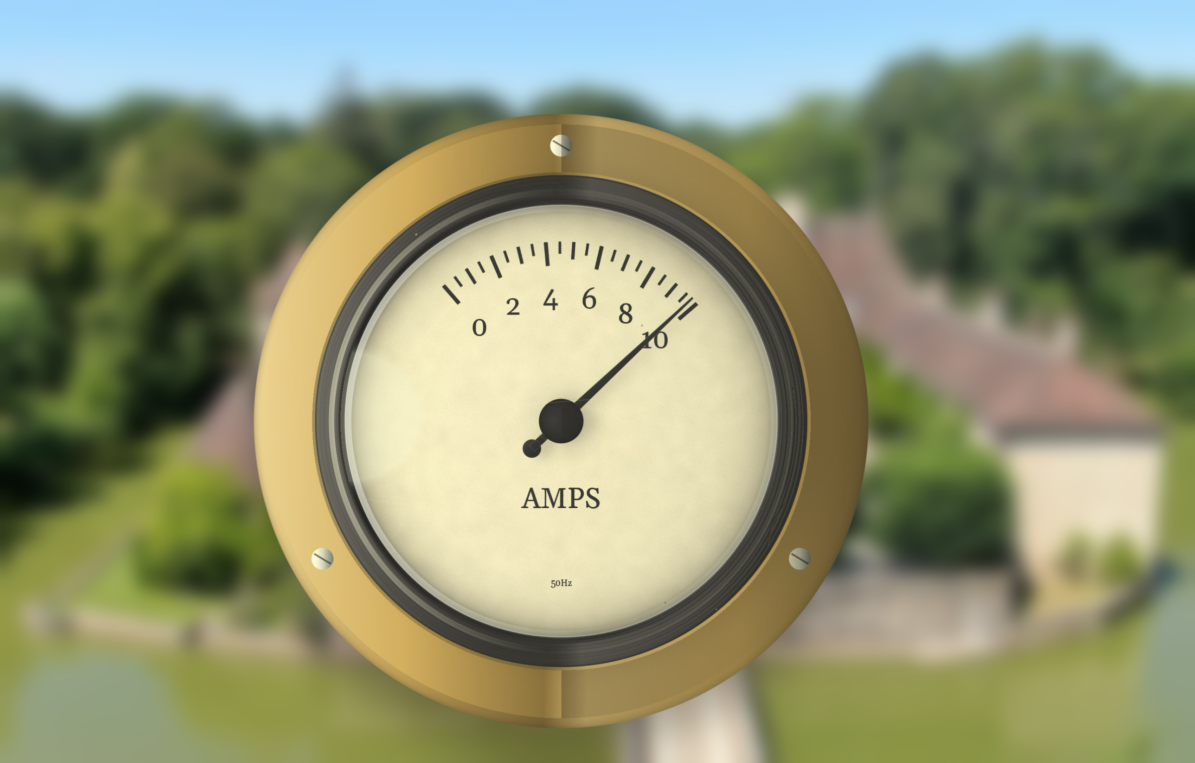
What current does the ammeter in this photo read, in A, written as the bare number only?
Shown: 9.75
